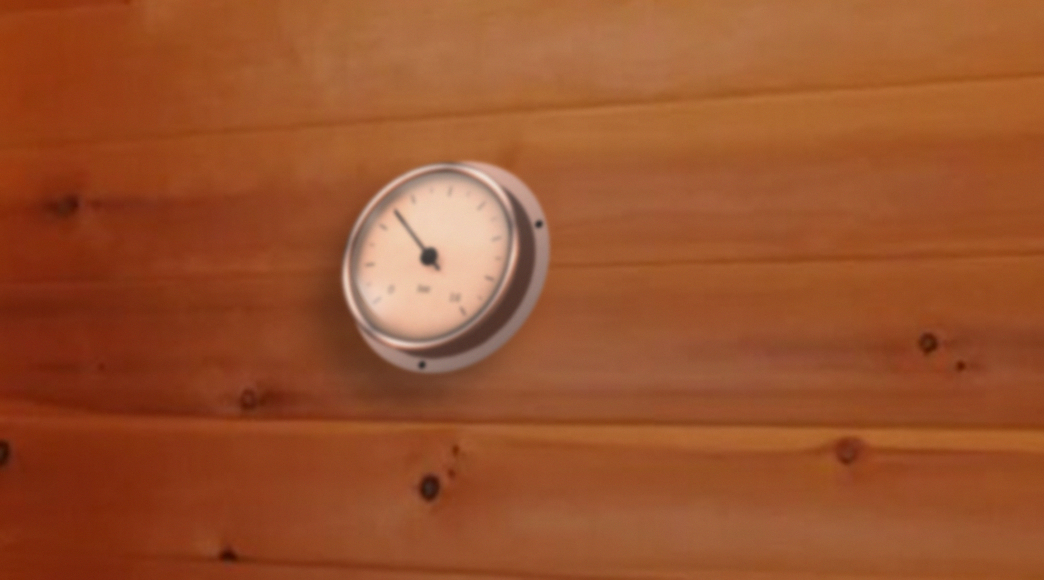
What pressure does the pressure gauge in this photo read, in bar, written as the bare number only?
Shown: 5
